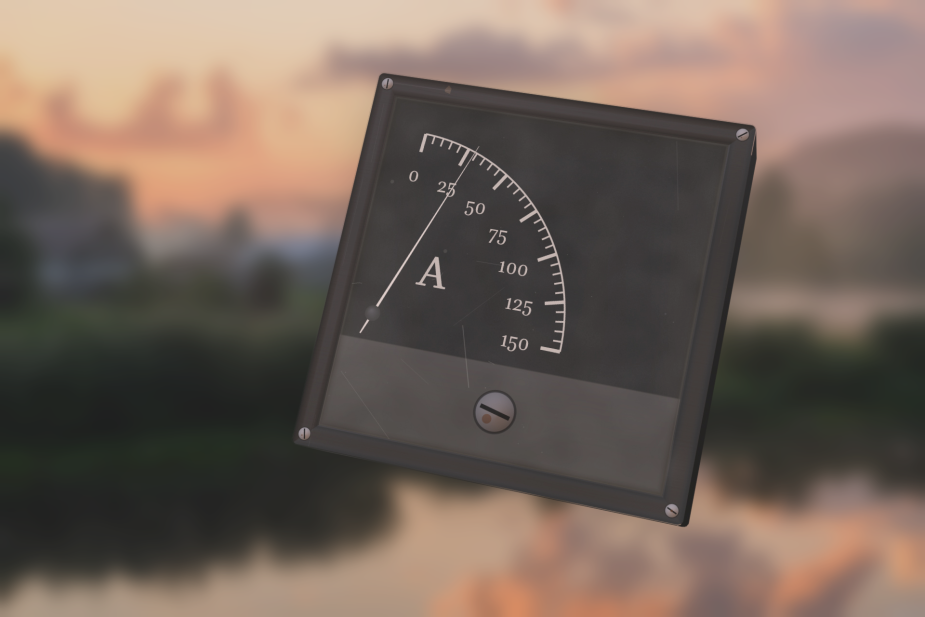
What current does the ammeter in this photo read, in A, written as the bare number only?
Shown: 30
